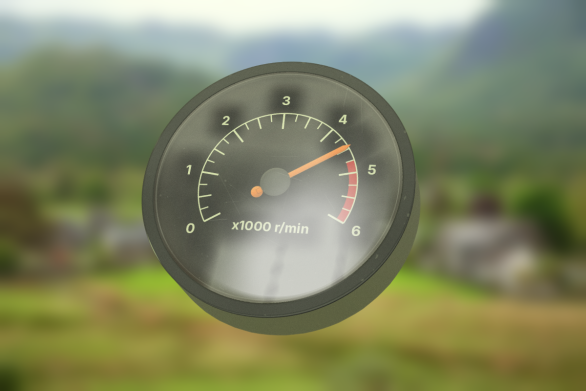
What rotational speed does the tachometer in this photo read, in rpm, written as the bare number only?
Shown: 4500
